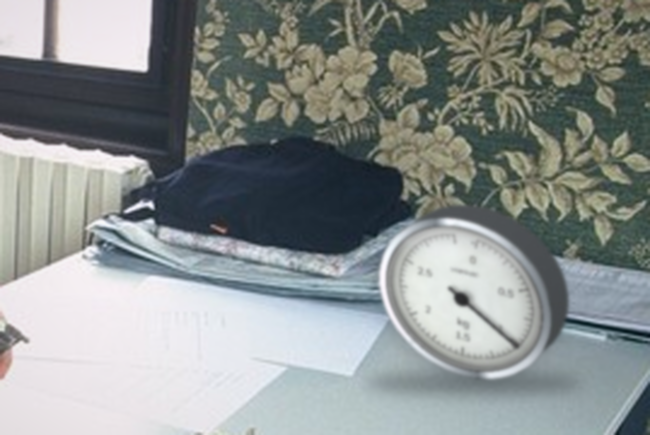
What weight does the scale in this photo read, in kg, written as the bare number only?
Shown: 1
